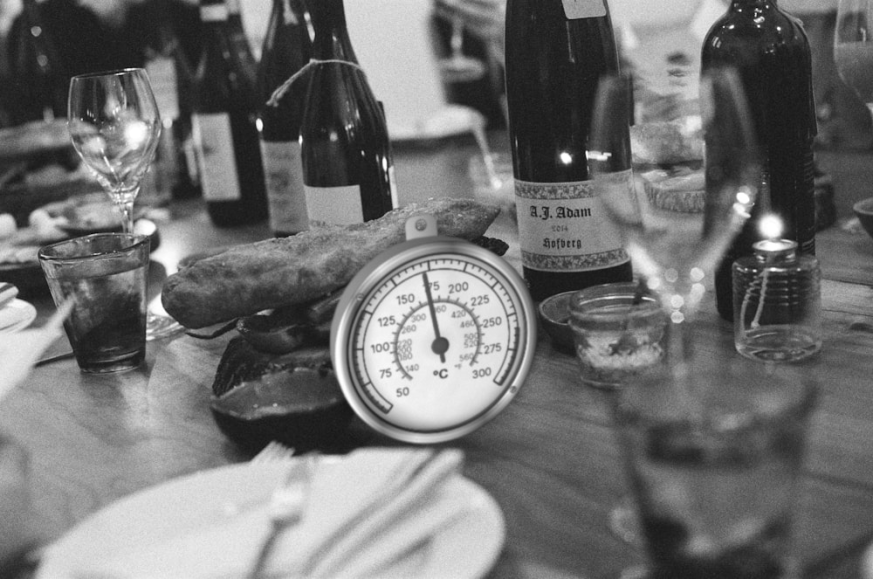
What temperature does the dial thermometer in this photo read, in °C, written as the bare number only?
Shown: 170
